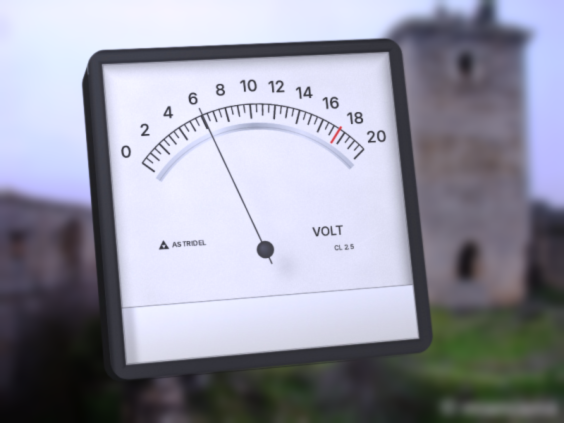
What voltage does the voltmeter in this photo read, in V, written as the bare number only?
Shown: 6
